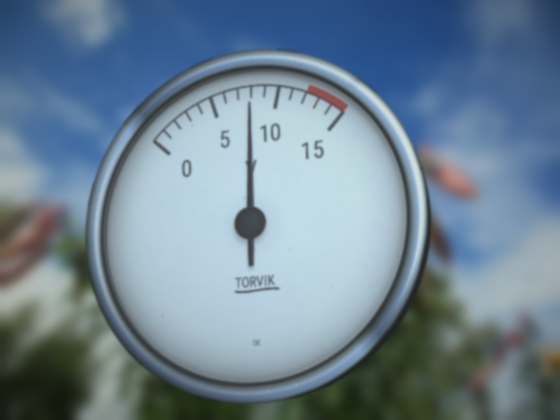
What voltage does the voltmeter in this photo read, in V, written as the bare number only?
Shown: 8
